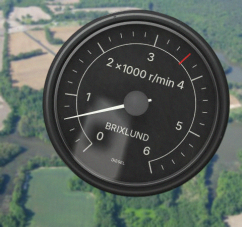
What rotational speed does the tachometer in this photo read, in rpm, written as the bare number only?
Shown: 600
